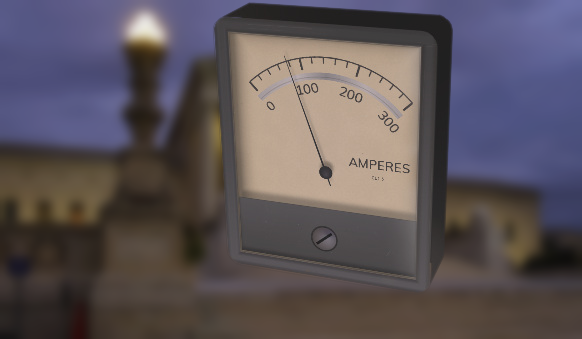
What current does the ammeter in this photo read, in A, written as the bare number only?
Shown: 80
